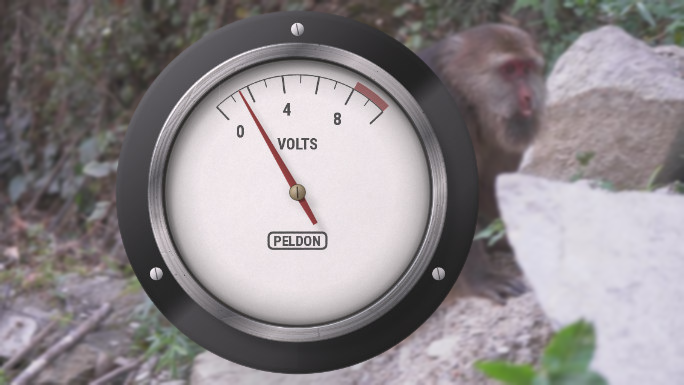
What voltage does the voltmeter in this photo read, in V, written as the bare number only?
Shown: 1.5
